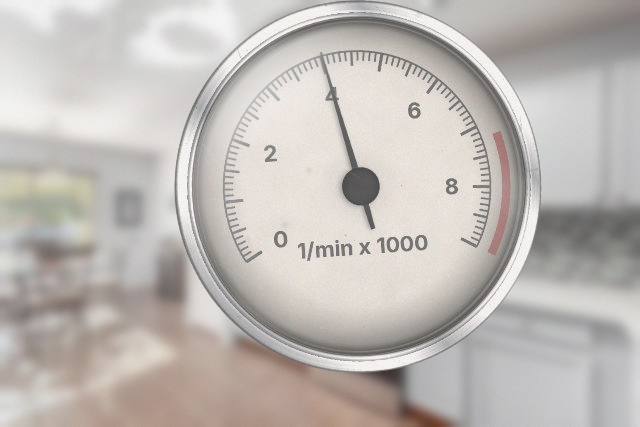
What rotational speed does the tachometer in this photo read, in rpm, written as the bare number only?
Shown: 4000
